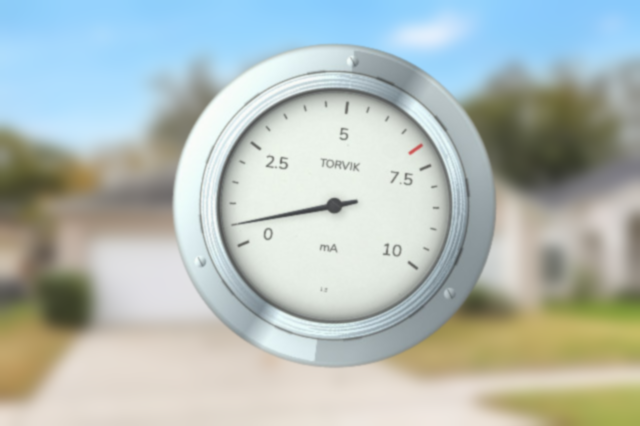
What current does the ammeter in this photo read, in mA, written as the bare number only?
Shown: 0.5
